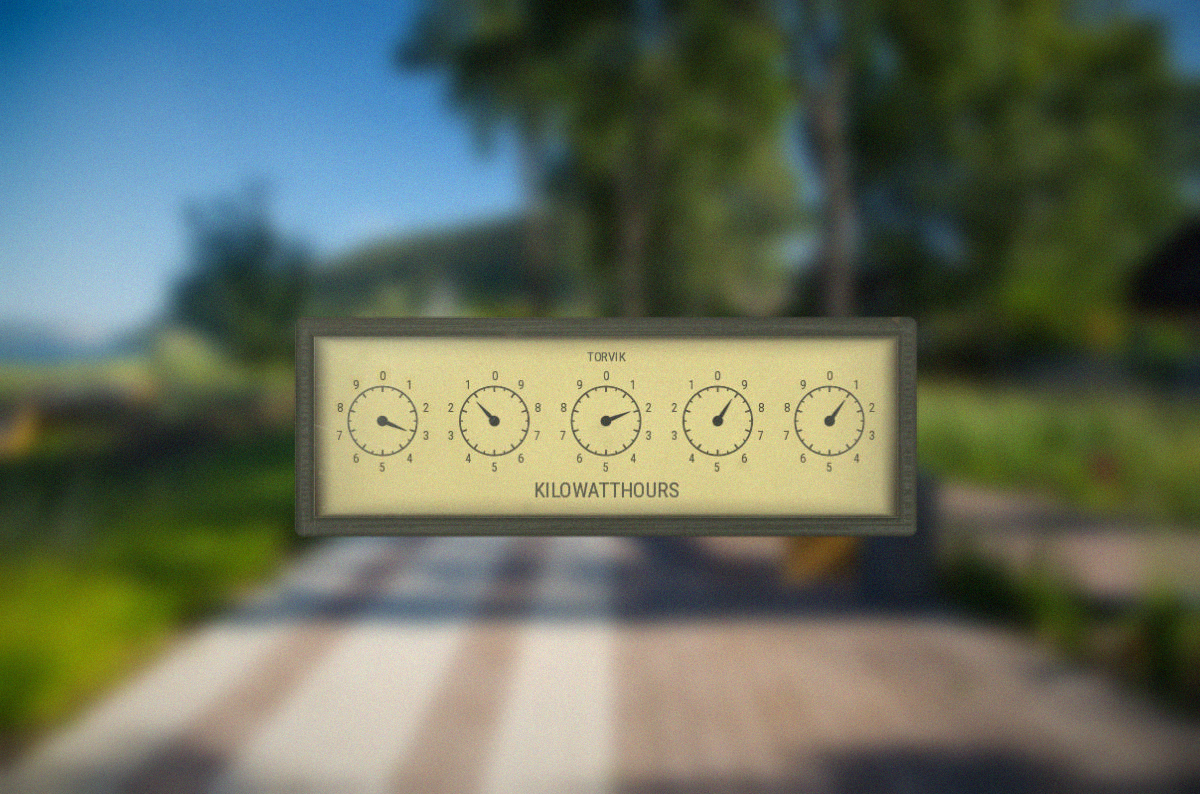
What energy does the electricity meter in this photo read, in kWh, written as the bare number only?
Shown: 31191
